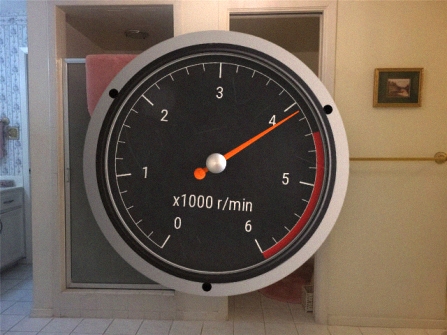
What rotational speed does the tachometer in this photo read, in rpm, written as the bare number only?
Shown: 4100
